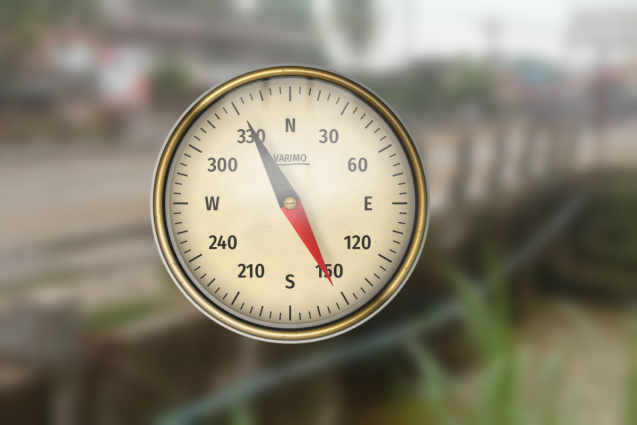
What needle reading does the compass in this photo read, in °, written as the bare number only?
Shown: 152.5
